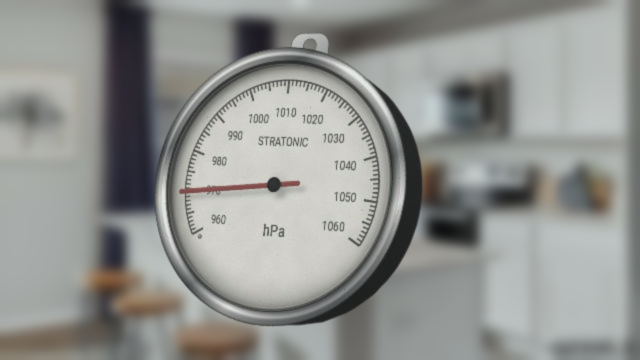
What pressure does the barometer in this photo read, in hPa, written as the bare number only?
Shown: 970
